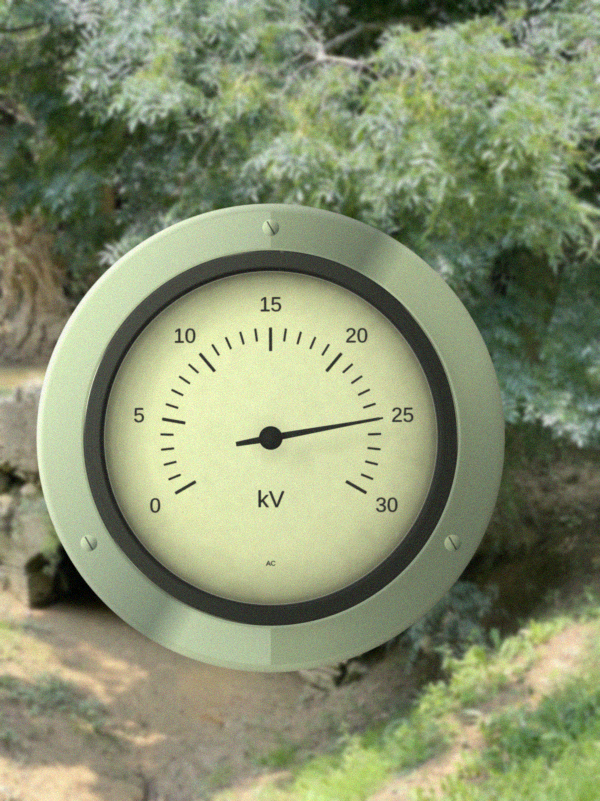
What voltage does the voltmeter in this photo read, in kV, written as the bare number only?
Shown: 25
